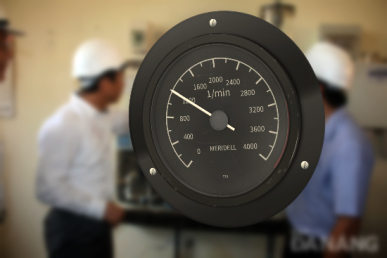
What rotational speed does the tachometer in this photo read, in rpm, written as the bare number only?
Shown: 1200
